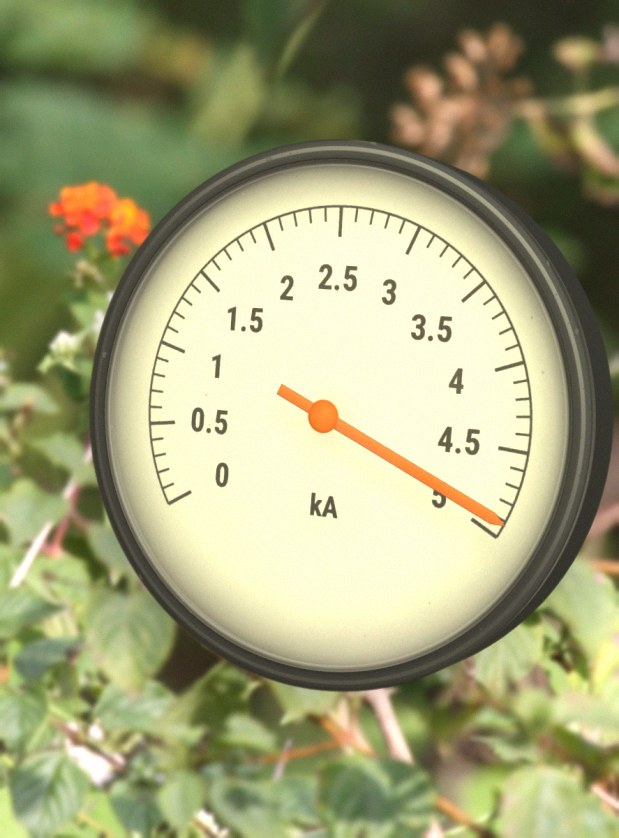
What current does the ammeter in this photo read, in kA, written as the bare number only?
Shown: 4.9
